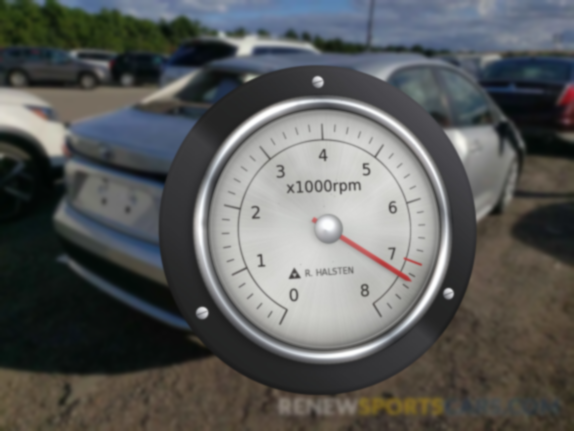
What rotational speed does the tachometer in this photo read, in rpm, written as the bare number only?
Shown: 7300
